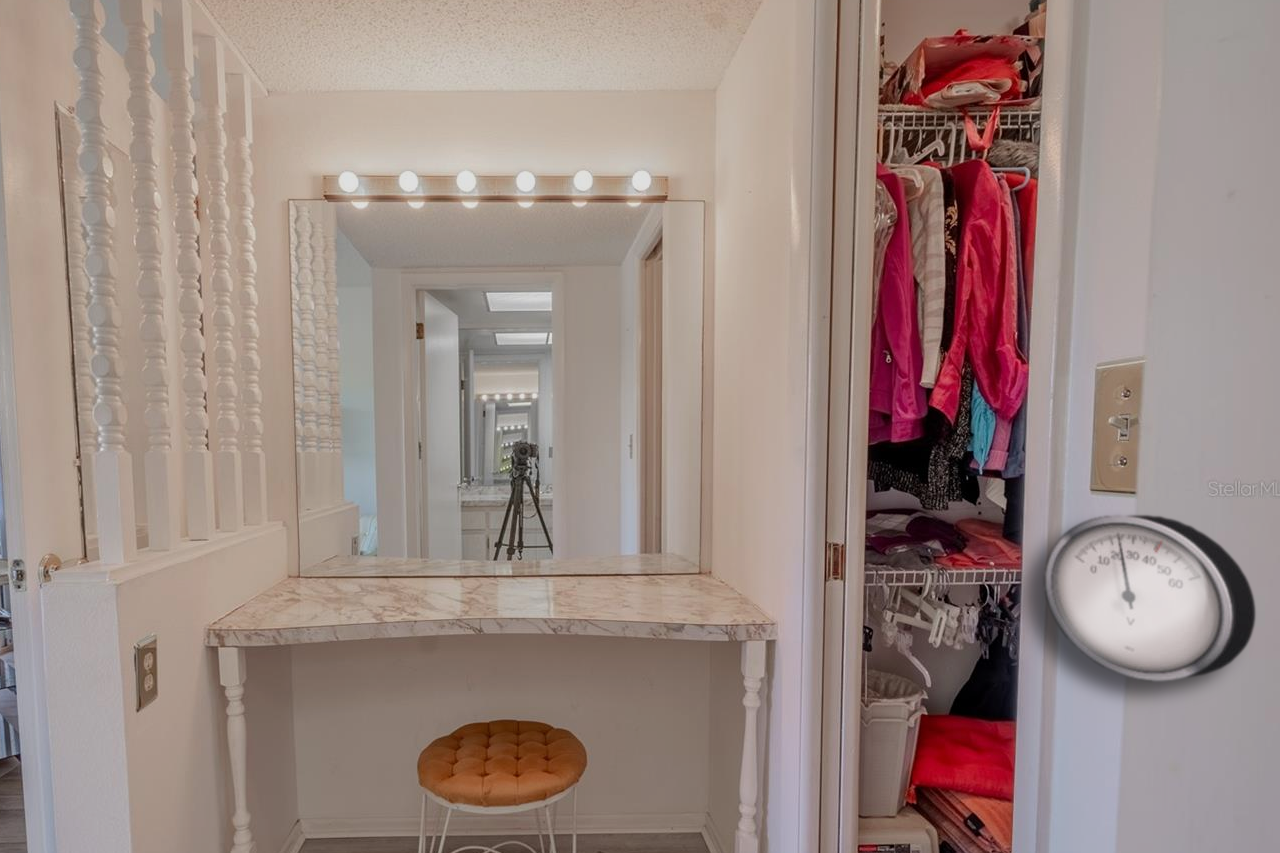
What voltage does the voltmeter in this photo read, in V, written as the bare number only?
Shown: 25
